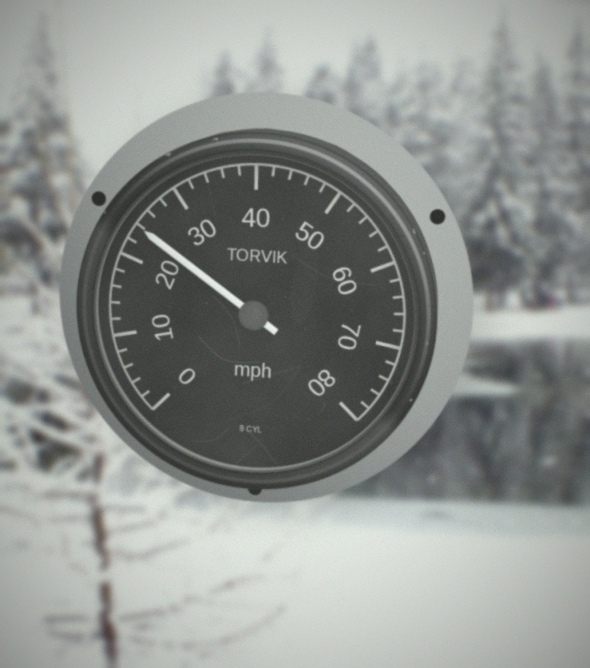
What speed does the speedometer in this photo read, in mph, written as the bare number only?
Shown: 24
